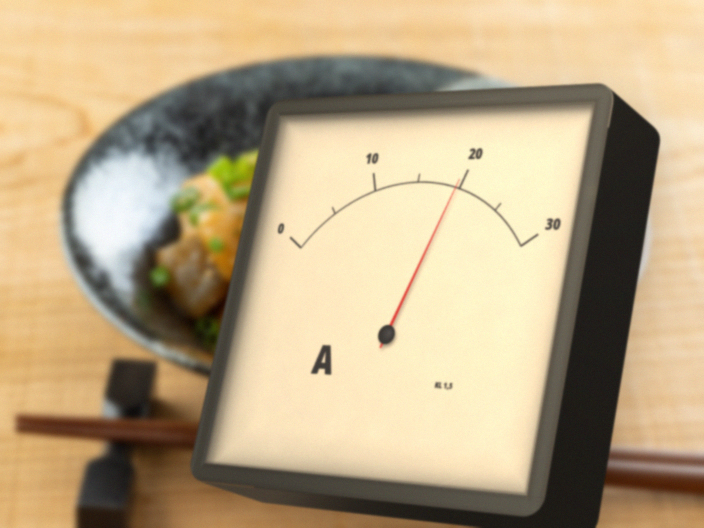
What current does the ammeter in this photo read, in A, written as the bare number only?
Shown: 20
